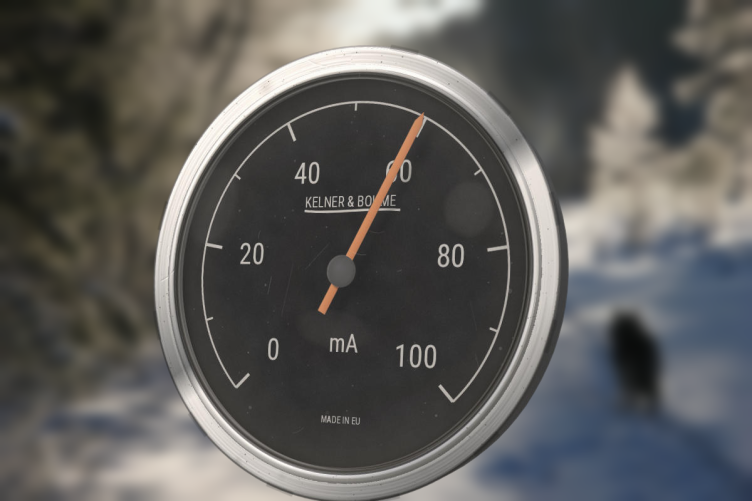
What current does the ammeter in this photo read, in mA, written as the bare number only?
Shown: 60
